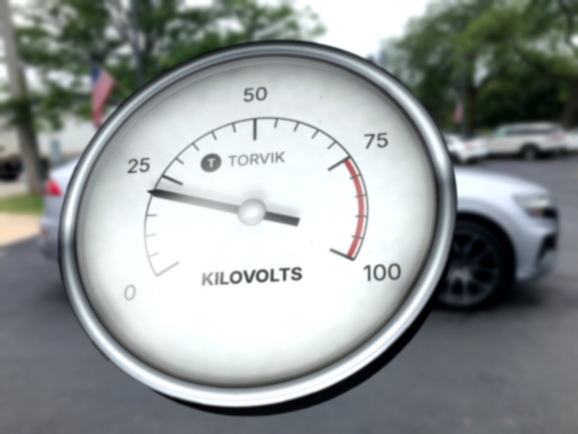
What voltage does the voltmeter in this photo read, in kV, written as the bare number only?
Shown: 20
